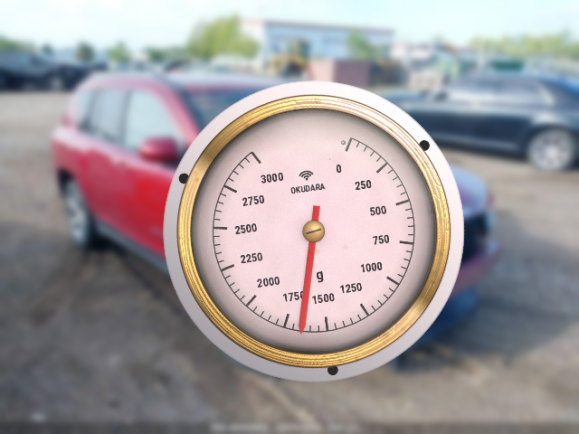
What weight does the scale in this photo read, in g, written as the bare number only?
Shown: 1650
